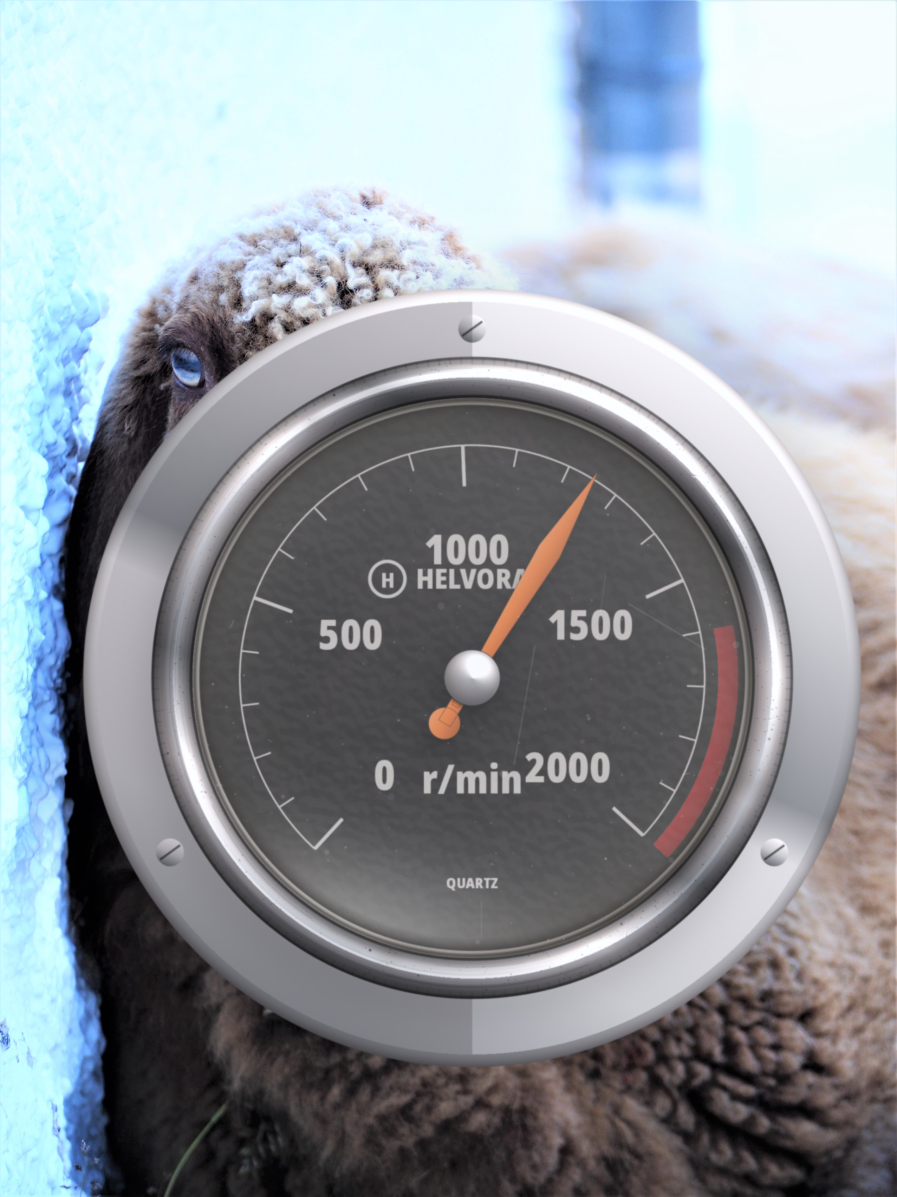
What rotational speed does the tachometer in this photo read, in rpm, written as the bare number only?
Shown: 1250
